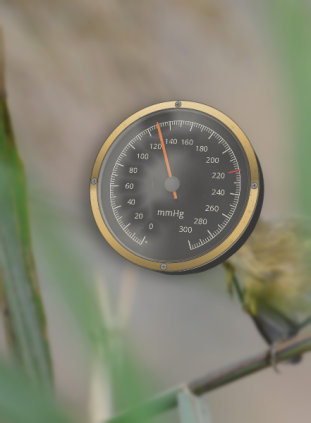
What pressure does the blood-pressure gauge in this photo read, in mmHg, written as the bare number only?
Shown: 130
